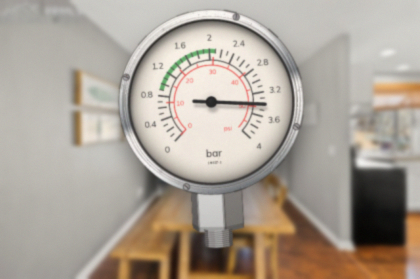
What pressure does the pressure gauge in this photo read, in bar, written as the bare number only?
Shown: 3.4
